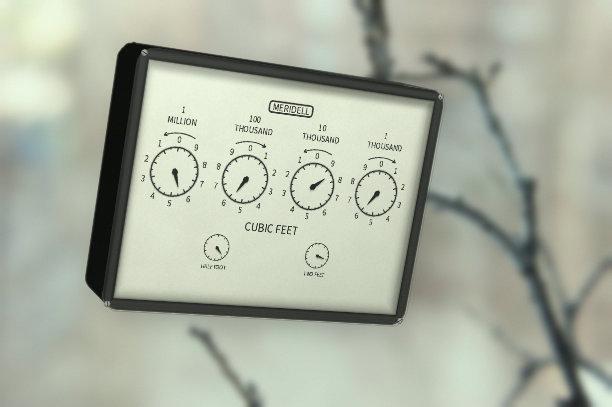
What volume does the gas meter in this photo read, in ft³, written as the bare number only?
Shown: 558600
